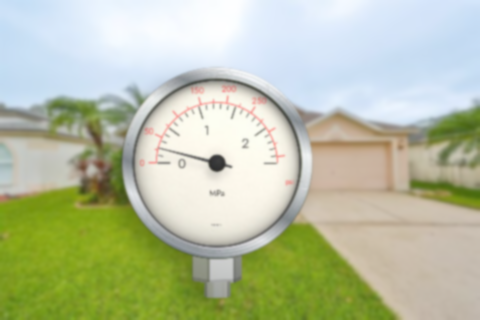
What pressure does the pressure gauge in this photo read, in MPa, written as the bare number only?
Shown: 0.2
